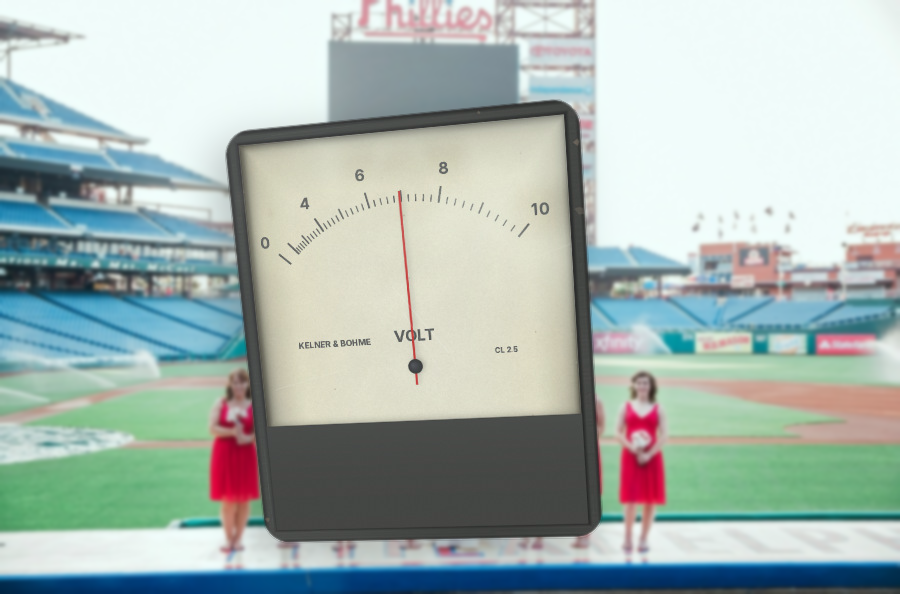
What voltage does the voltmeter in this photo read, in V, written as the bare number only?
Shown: 7
